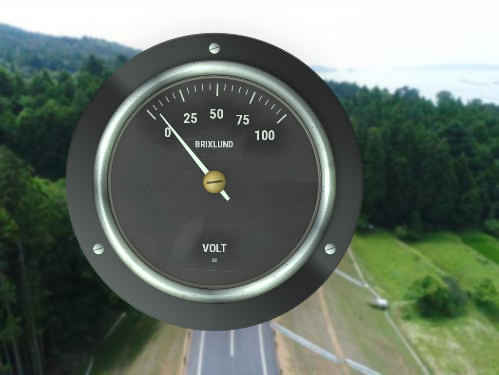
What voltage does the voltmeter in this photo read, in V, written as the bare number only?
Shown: 5
